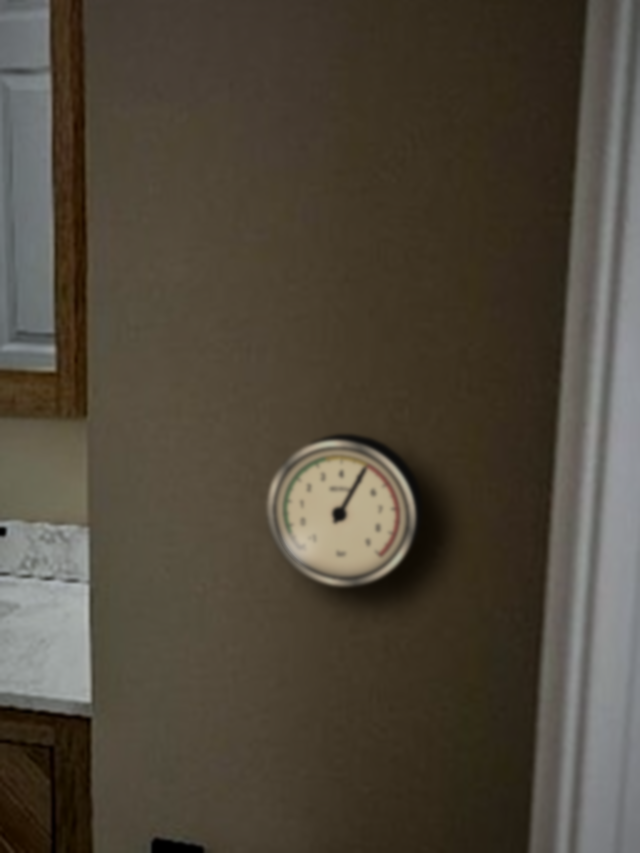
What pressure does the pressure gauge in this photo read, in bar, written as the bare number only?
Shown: 5
